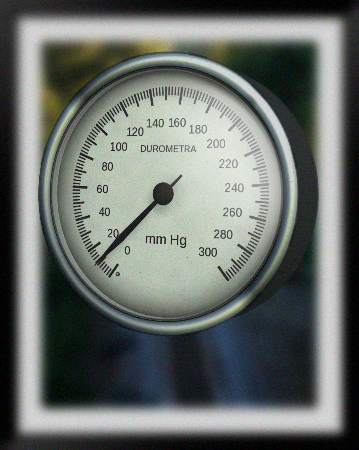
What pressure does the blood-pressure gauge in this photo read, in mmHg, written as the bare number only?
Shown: 10
